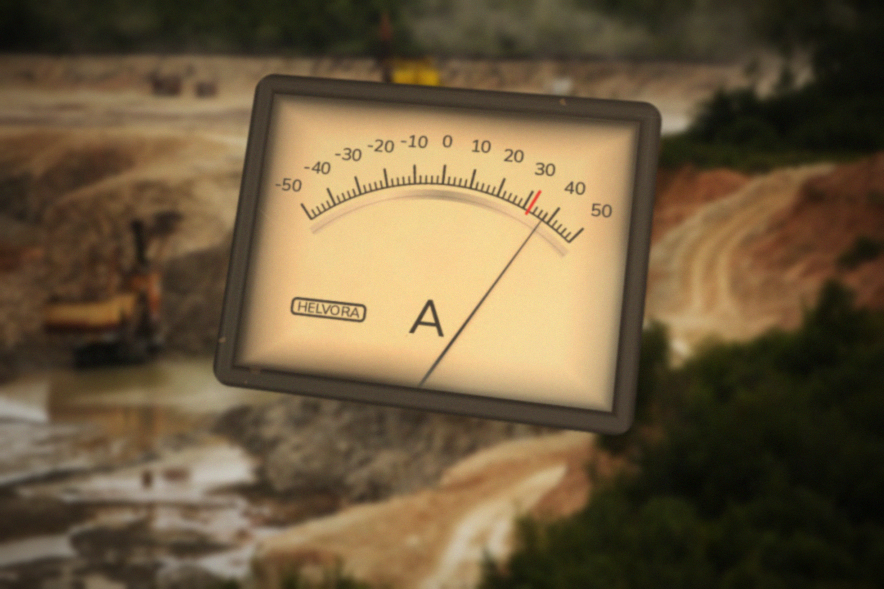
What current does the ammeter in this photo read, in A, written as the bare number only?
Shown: 38
